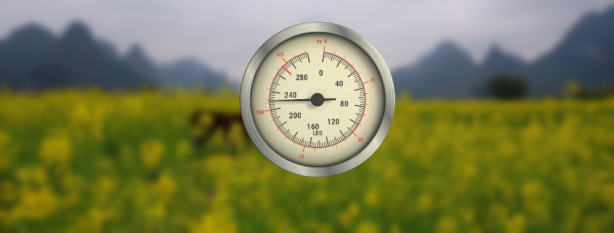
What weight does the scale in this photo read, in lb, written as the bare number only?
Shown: 230
